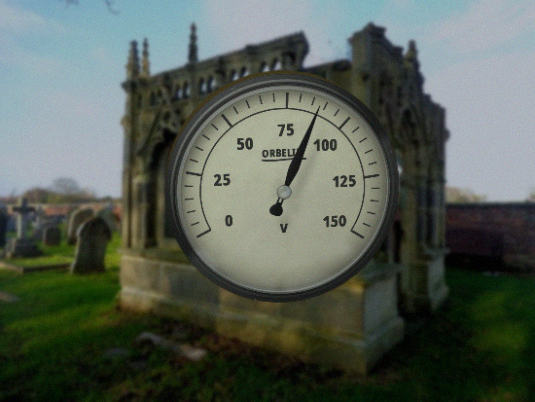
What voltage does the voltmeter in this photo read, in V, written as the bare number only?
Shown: 87.5
